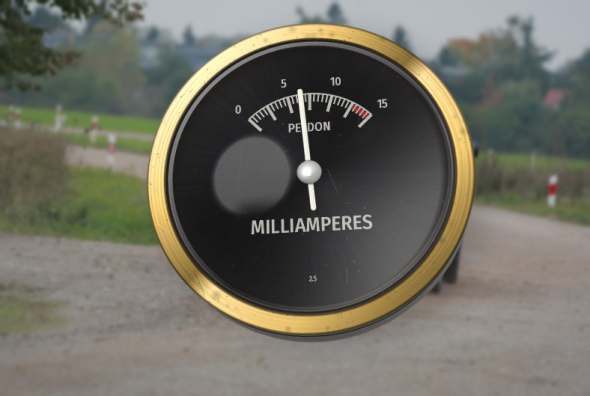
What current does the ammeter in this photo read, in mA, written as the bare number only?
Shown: 6.5
